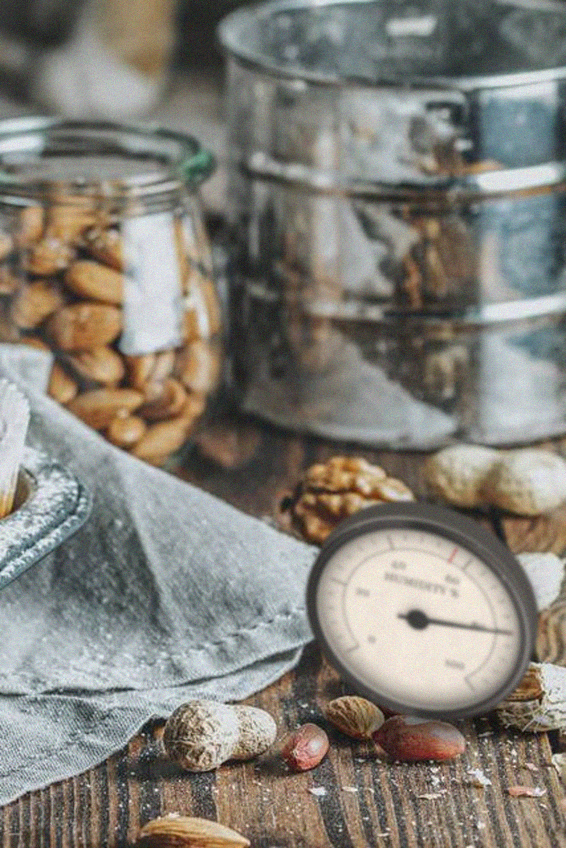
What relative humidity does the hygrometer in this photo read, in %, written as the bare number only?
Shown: 80
